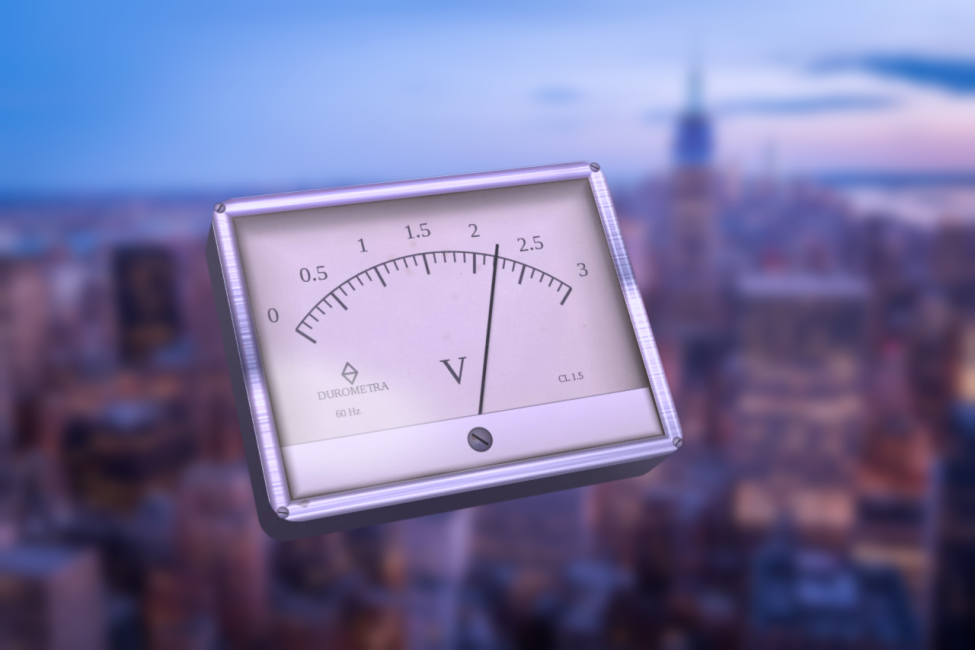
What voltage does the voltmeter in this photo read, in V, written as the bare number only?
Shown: 2.2
